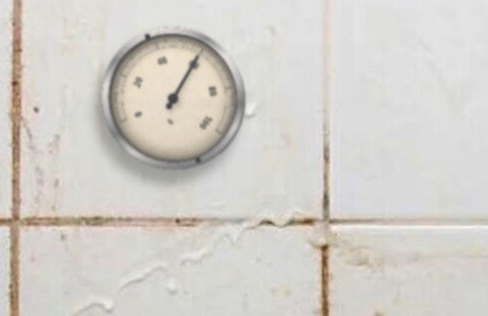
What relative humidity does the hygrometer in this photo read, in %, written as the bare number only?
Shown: 60
